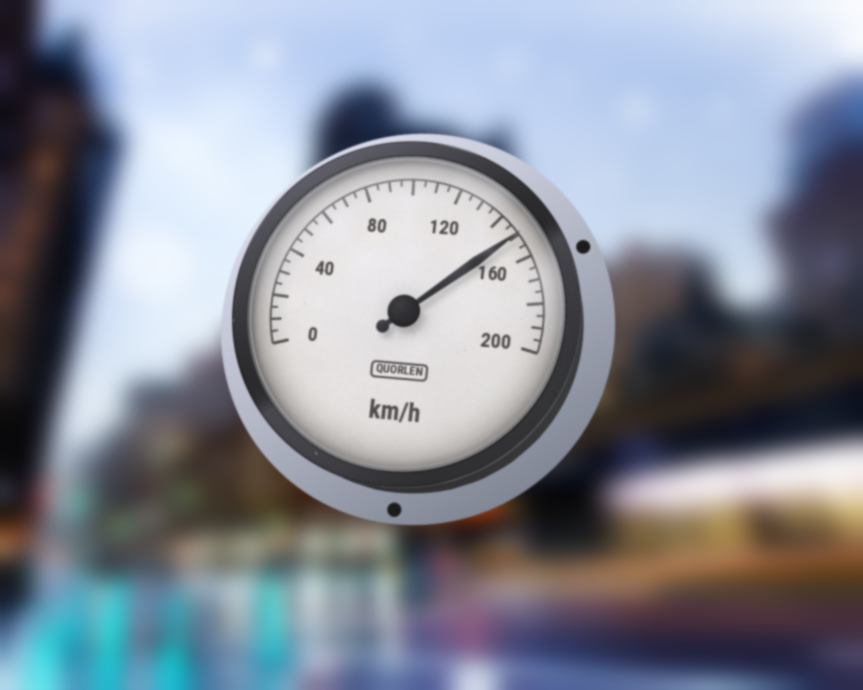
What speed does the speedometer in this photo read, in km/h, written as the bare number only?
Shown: 150
